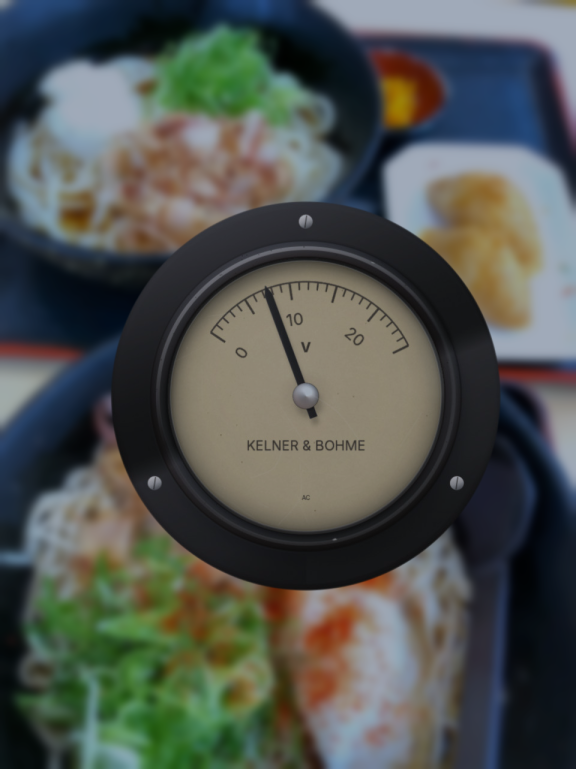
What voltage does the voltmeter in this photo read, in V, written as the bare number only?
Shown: 7.5
